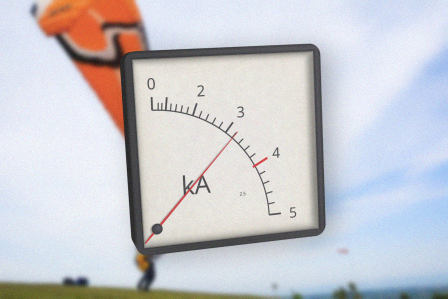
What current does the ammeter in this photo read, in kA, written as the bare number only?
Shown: 3.2
